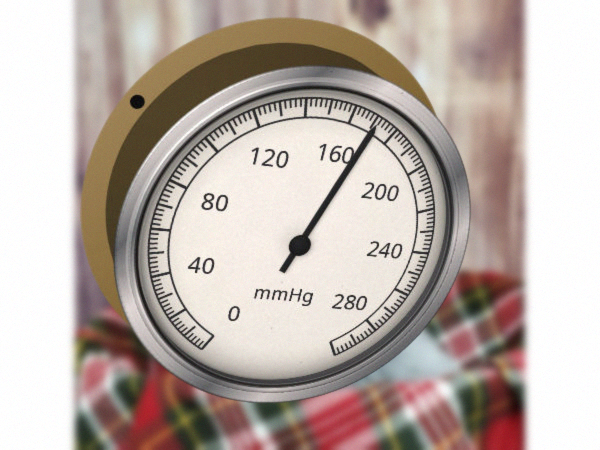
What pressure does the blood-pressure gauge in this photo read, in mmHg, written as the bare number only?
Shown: 170
